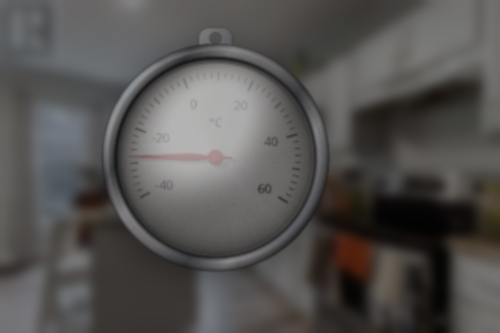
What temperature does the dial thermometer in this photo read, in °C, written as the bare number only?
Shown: -28
